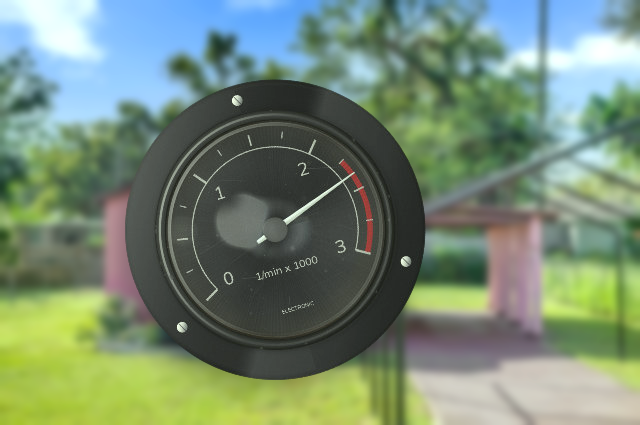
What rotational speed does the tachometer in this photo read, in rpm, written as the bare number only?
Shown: 2375
